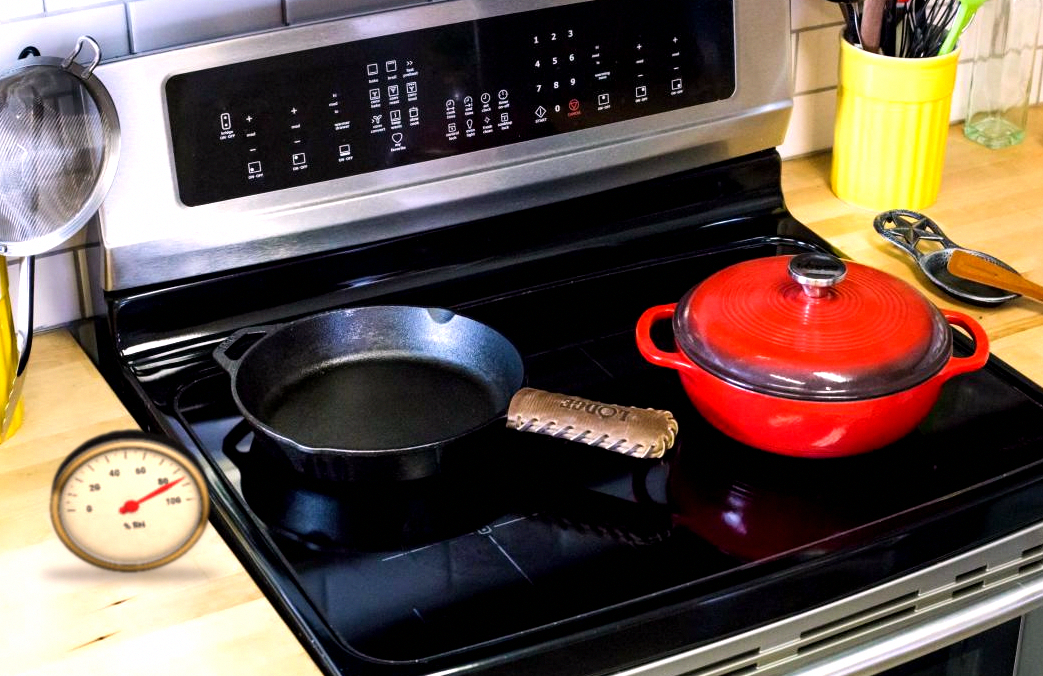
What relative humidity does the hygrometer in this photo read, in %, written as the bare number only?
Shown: 85
